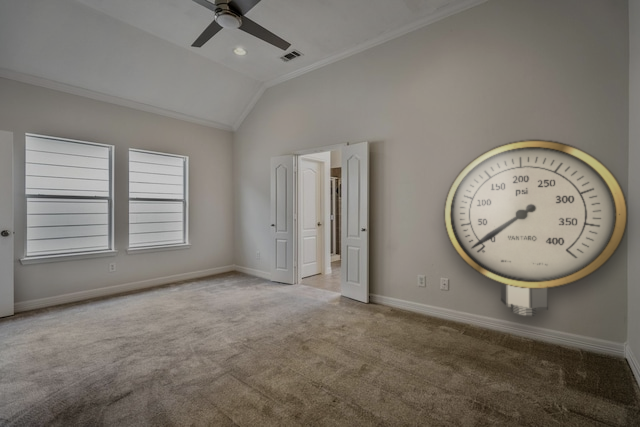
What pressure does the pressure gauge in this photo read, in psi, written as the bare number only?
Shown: 10
